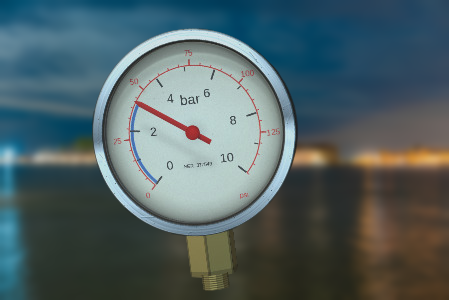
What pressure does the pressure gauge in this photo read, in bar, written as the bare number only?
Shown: 3
